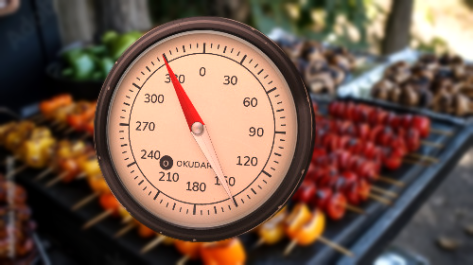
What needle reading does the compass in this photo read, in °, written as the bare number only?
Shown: 330
